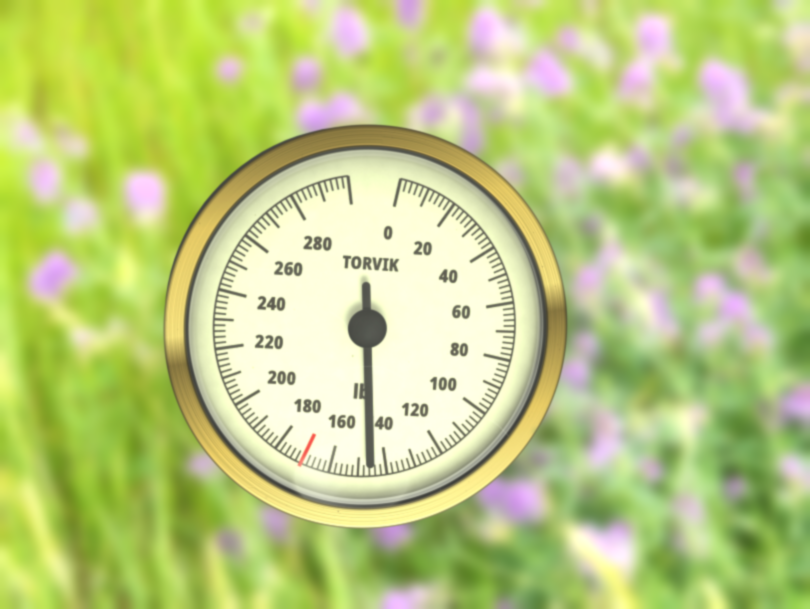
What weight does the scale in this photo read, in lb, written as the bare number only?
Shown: 146
